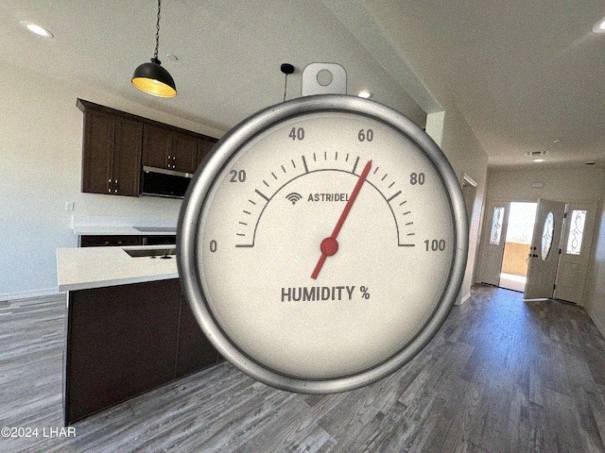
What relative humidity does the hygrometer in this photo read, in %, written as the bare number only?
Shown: 64
